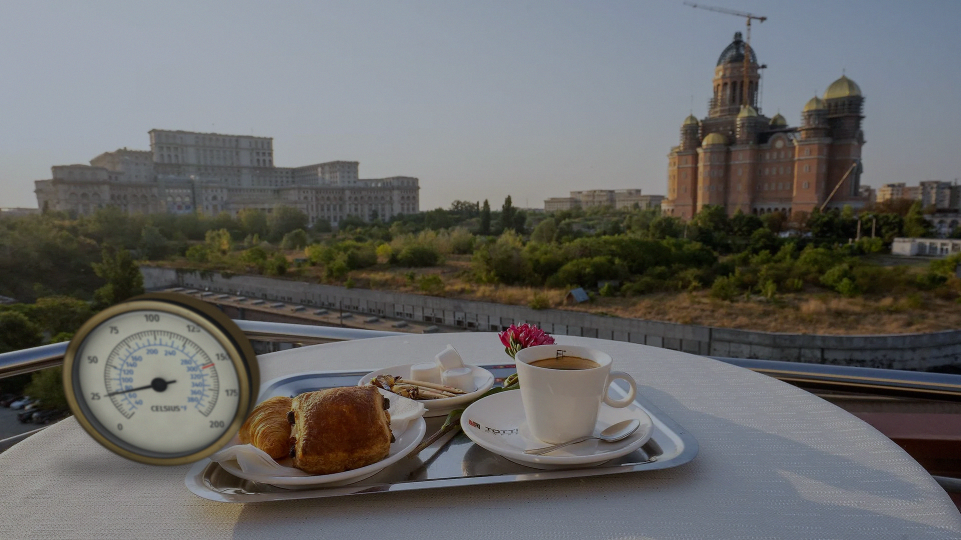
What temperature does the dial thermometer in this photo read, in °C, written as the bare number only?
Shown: 25
